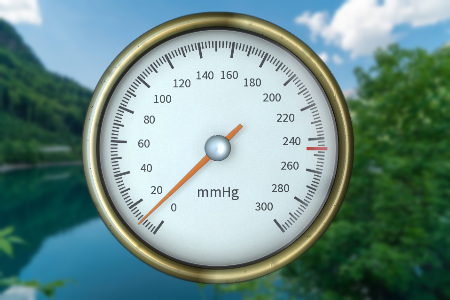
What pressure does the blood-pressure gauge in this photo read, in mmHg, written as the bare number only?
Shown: 10
